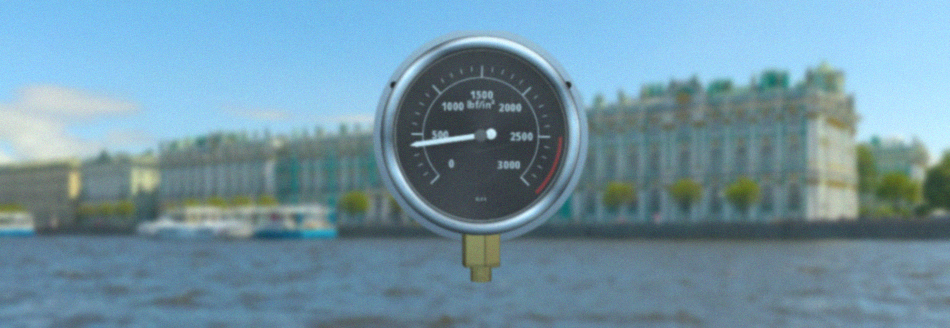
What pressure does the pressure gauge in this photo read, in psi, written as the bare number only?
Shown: 400
